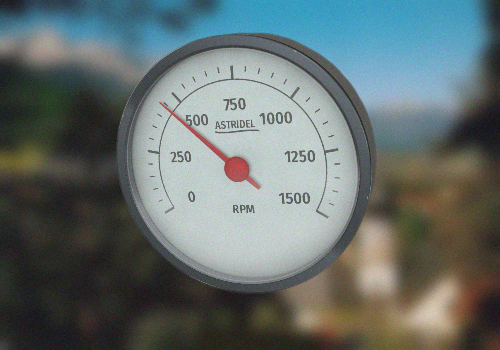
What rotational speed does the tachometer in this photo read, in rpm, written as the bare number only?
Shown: 450
